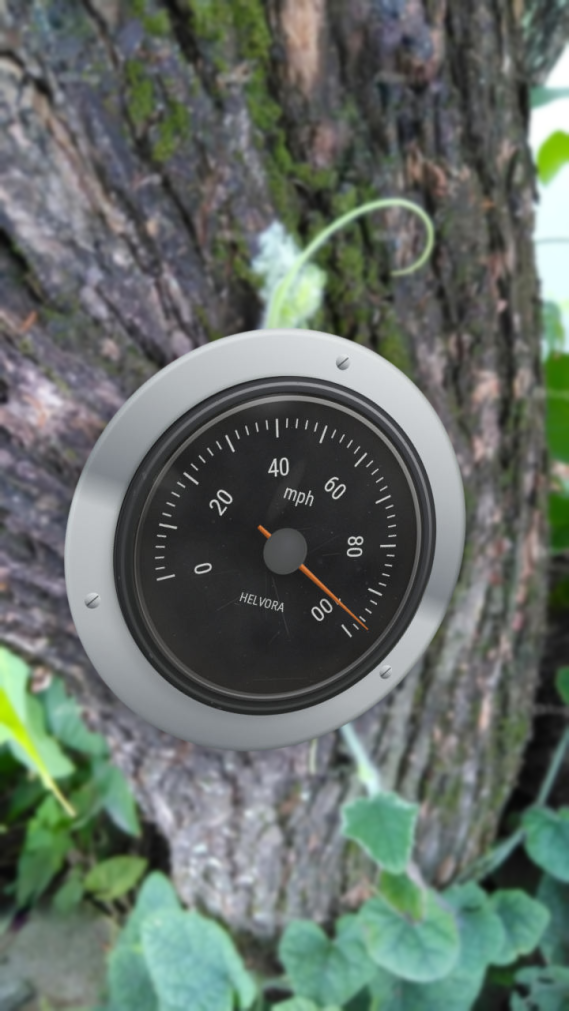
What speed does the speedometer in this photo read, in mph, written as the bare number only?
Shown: 97
